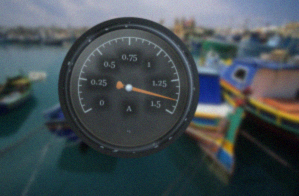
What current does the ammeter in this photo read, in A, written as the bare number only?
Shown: 1.4
